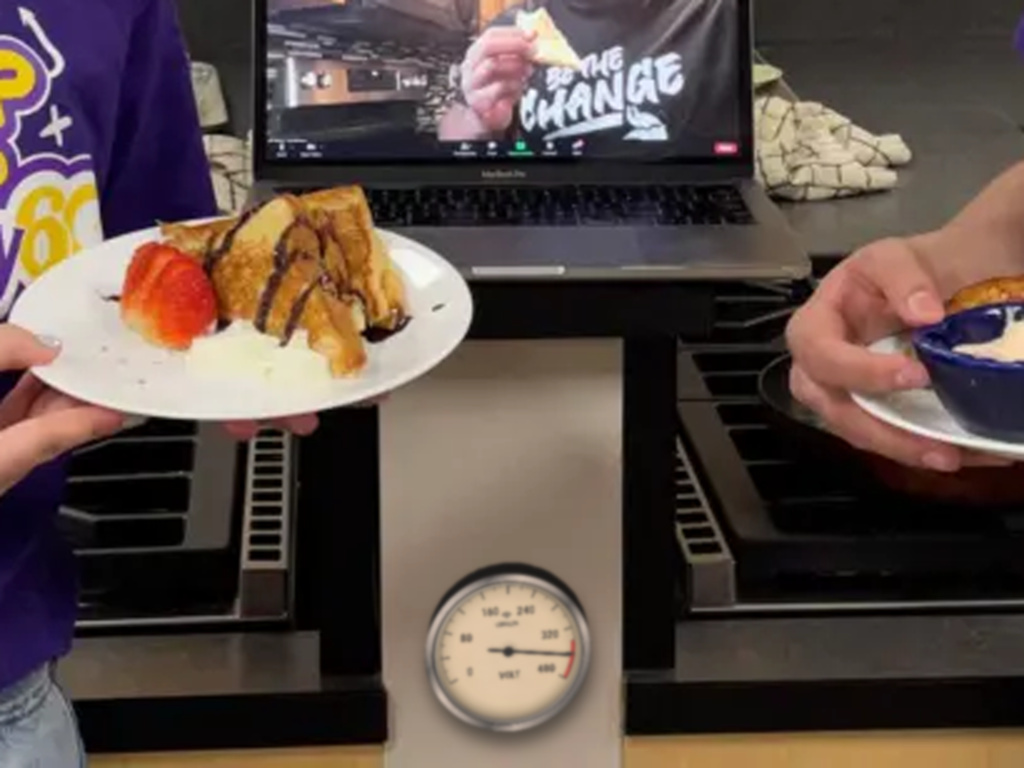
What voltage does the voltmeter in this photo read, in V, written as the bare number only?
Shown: 360
